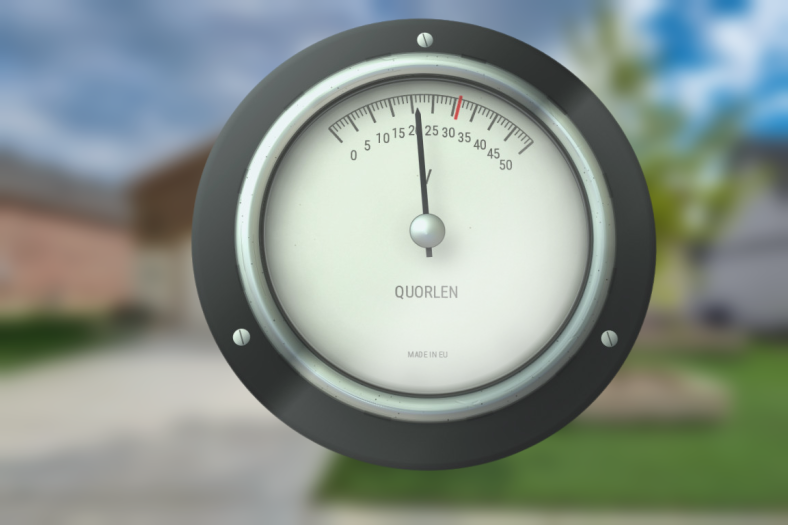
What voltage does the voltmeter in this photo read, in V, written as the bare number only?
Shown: 21
